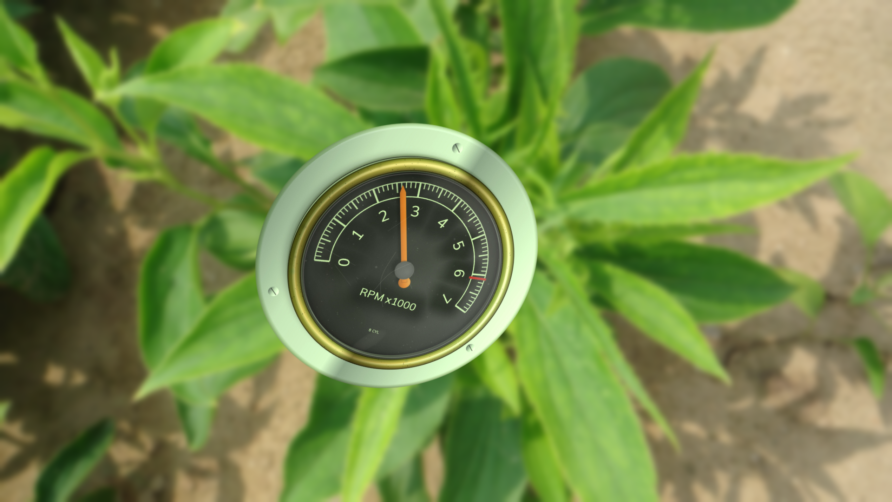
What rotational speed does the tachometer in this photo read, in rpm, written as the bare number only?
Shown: 2600
